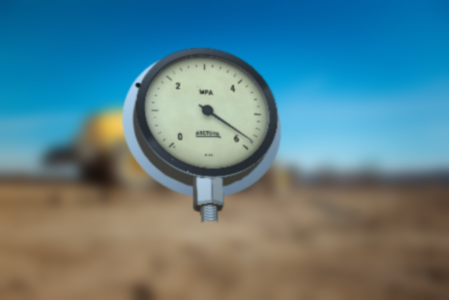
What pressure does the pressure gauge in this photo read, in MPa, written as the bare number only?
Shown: 5.8
